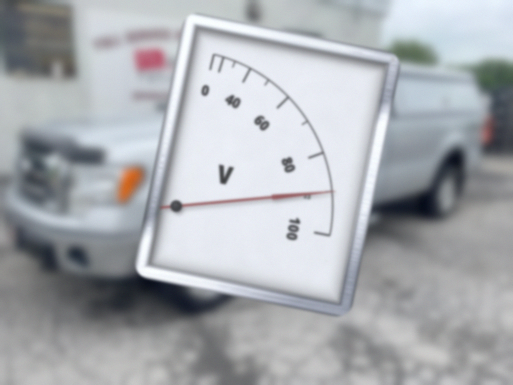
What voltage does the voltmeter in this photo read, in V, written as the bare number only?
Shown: 90
